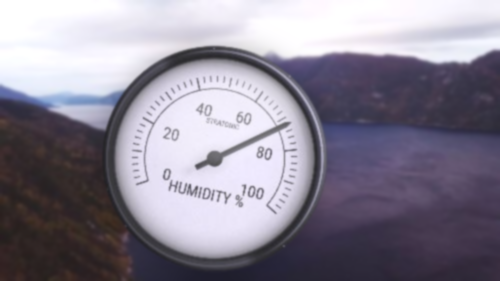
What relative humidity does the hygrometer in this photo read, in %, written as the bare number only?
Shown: 72
